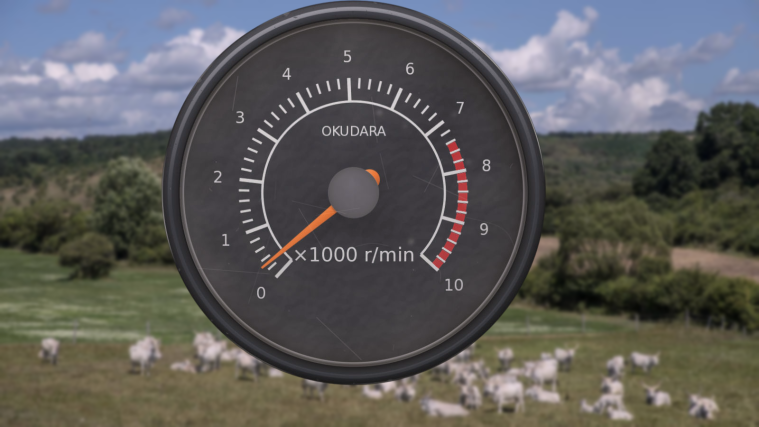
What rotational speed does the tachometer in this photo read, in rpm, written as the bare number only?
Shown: 300
